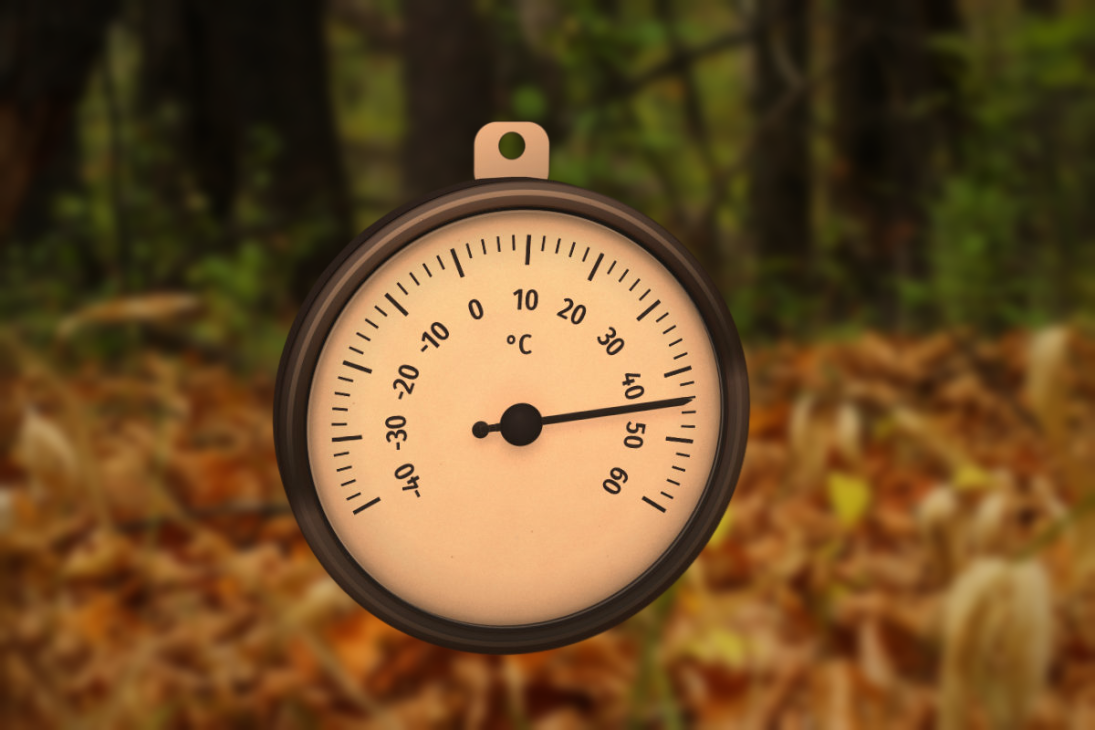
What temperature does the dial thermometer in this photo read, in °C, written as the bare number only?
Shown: 44
